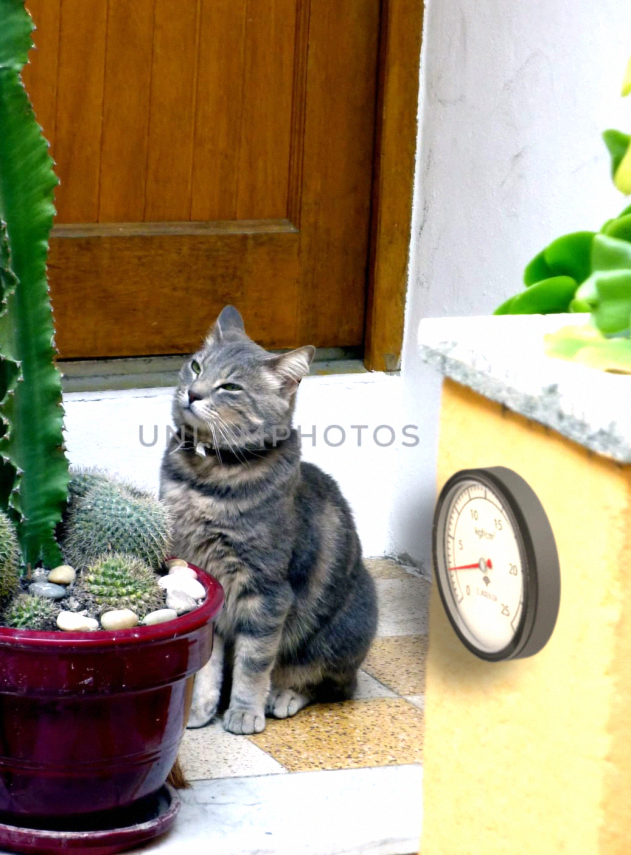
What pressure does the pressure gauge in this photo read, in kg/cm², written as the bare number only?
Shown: 2.5
